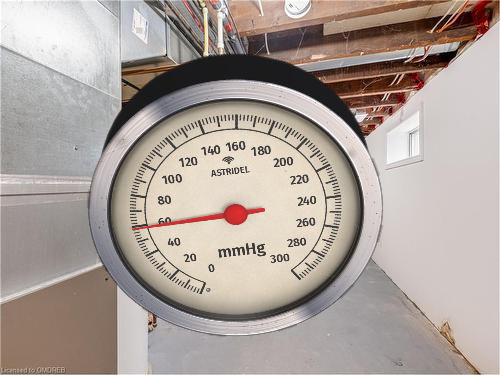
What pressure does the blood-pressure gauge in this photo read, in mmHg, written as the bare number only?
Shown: 60
